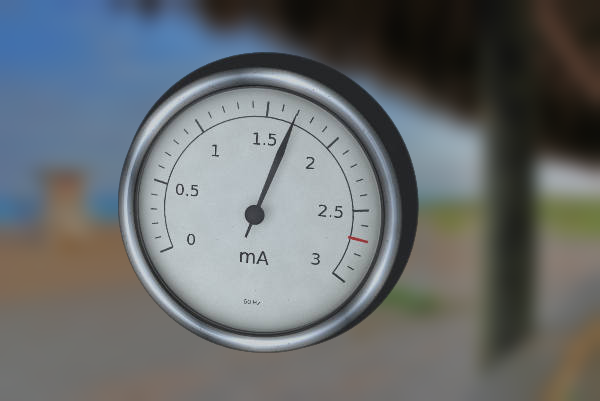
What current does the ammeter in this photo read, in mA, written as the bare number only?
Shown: 1.7
